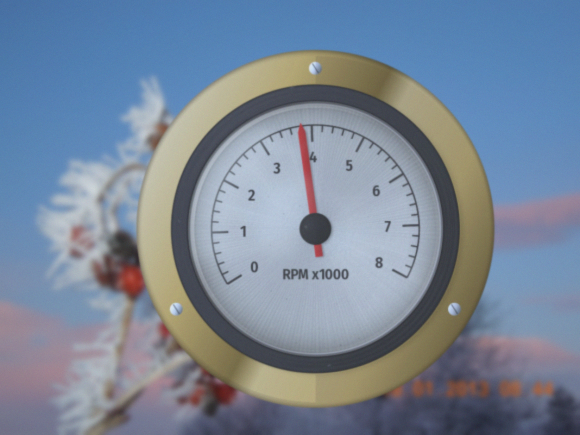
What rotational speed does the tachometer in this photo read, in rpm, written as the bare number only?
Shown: 3800
